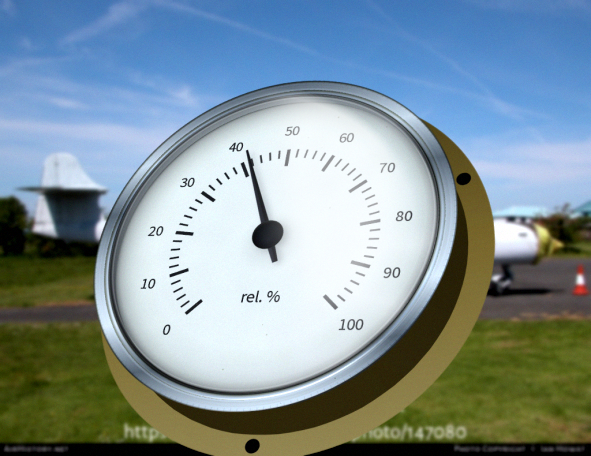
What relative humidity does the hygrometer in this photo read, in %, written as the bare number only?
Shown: 42
